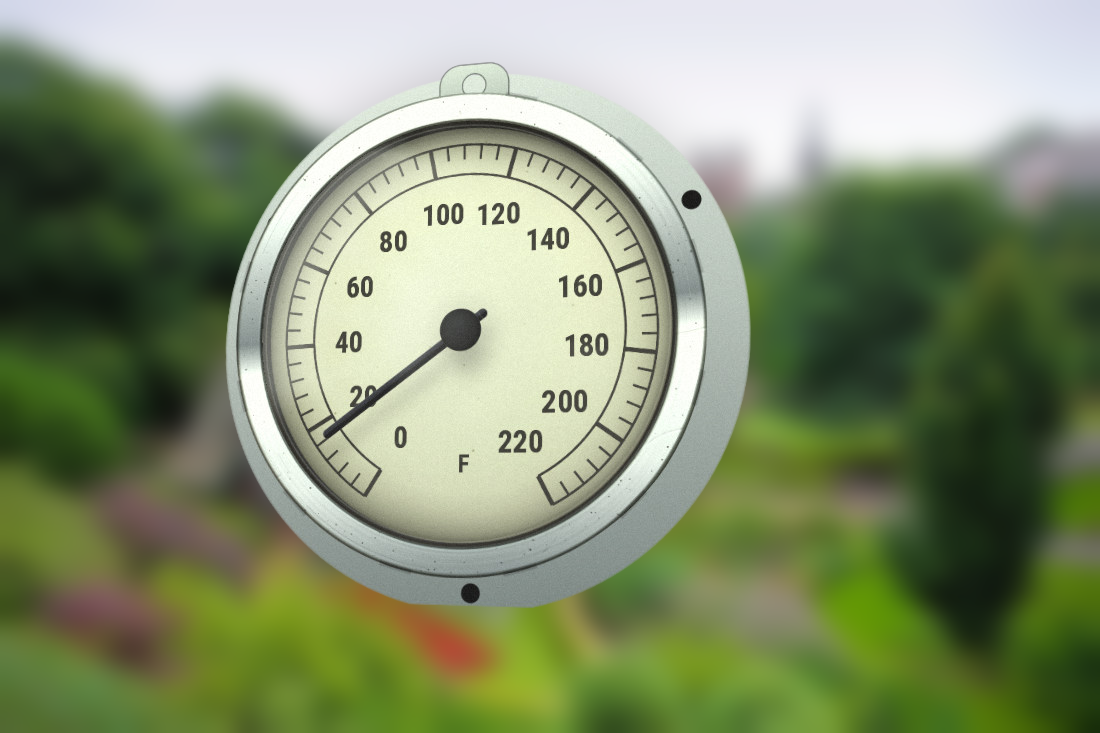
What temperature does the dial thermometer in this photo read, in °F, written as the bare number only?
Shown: 16
